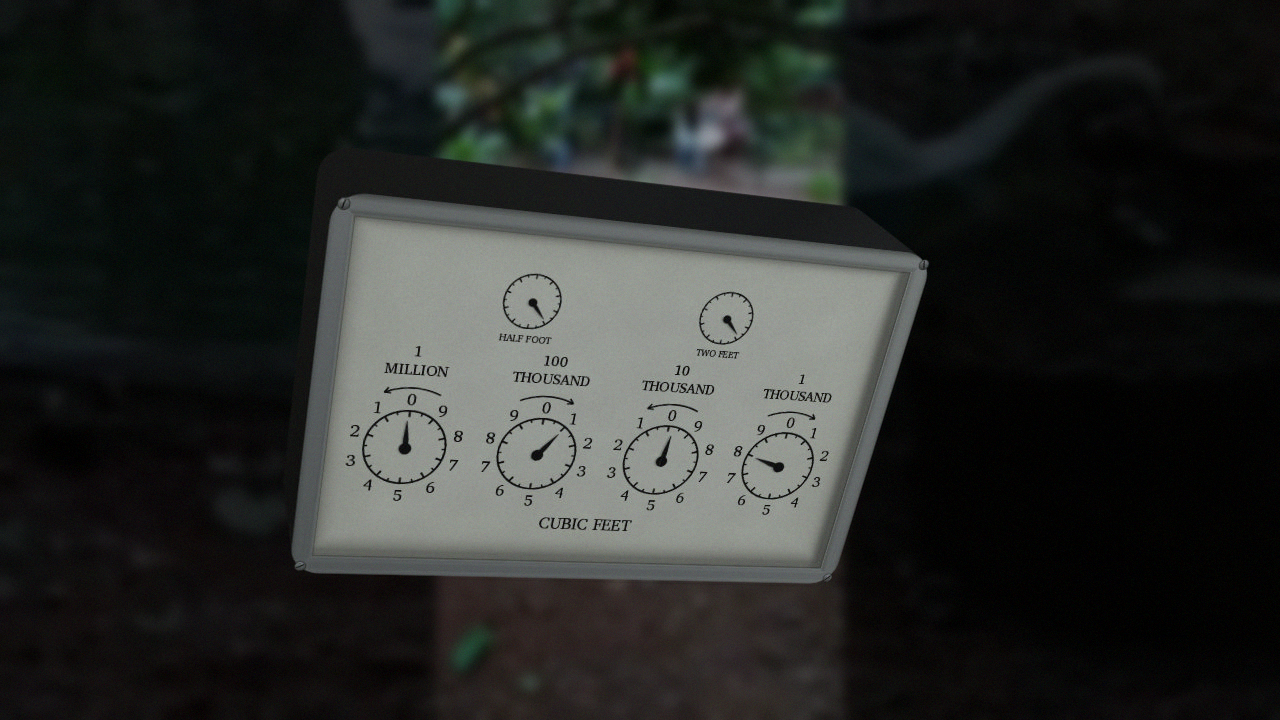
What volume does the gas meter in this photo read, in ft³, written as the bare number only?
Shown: 9800
